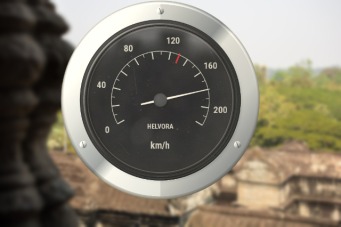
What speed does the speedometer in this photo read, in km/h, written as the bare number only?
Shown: 180
